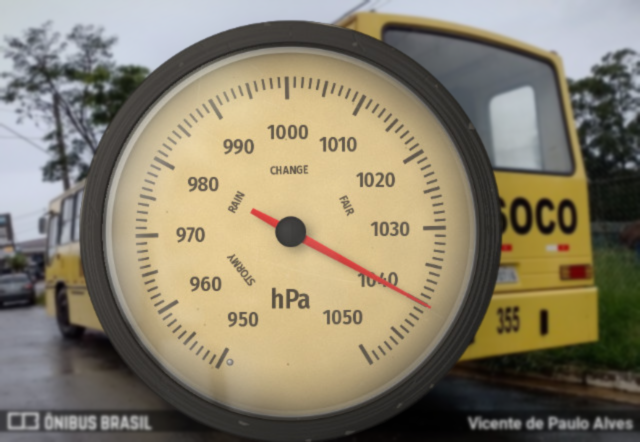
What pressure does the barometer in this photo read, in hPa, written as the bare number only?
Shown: 1040
